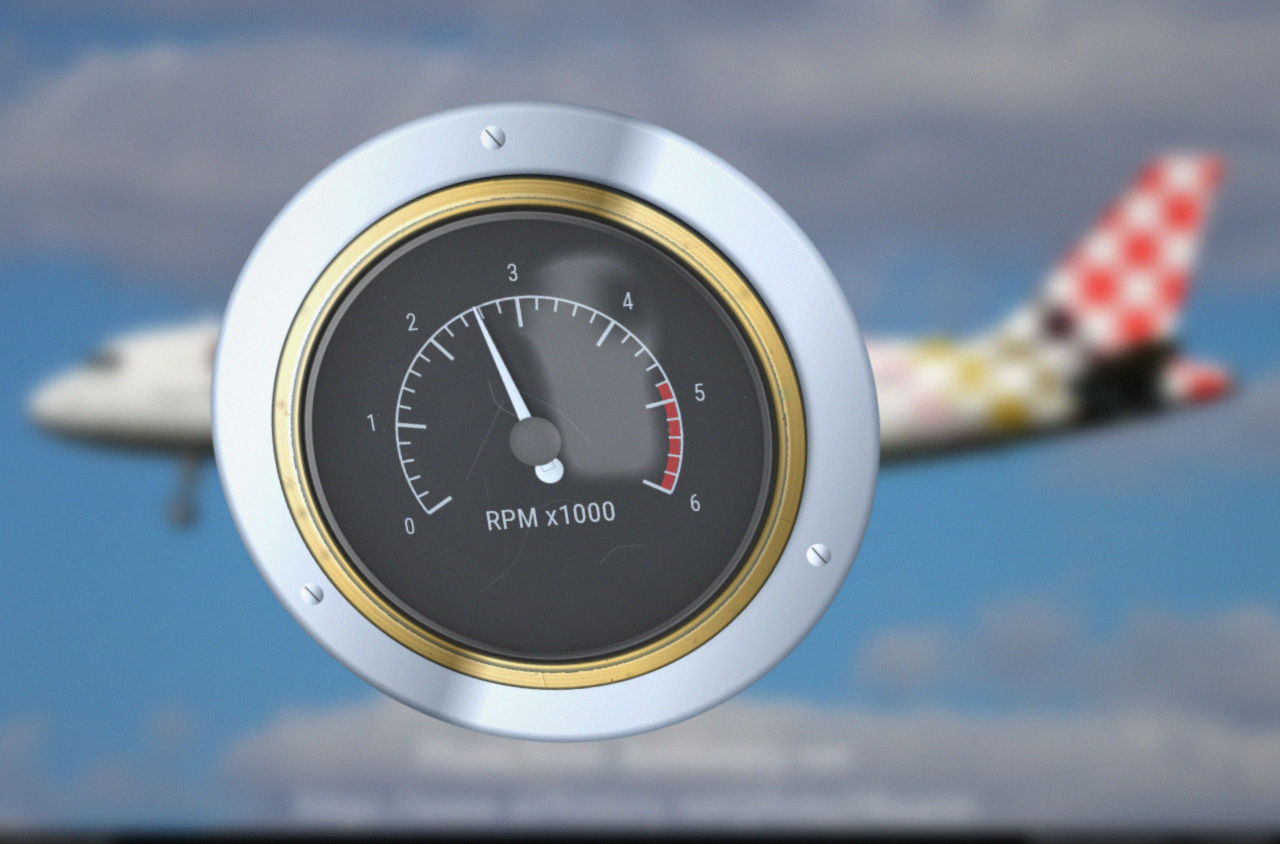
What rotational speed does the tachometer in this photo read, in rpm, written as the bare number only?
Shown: 2600
